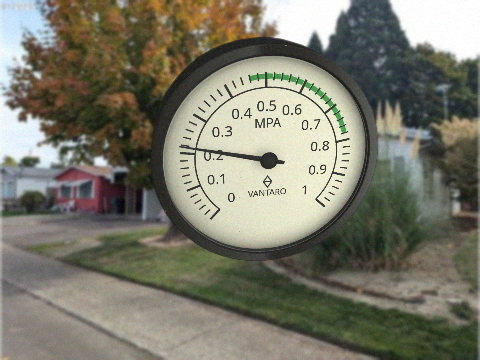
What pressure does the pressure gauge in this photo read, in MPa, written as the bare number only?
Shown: 0.22
